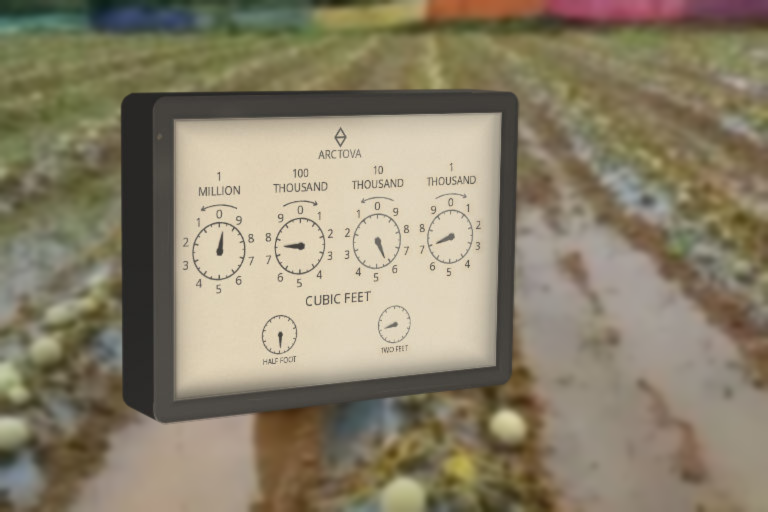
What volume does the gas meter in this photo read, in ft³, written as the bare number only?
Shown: 975700
